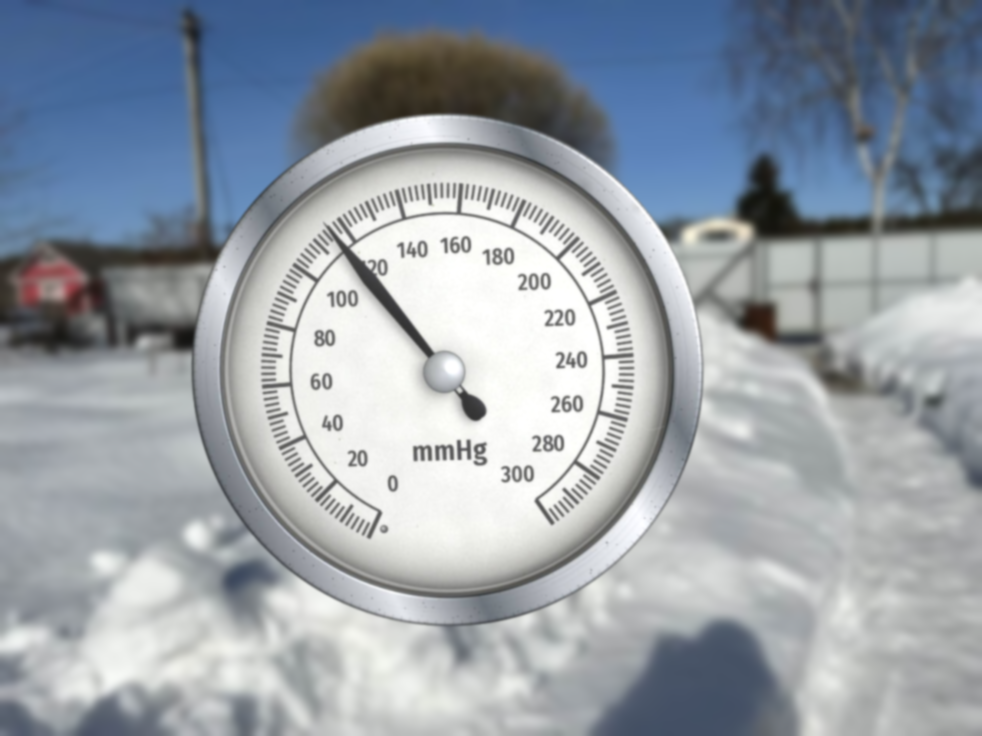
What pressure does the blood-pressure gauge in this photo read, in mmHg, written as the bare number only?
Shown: 116
